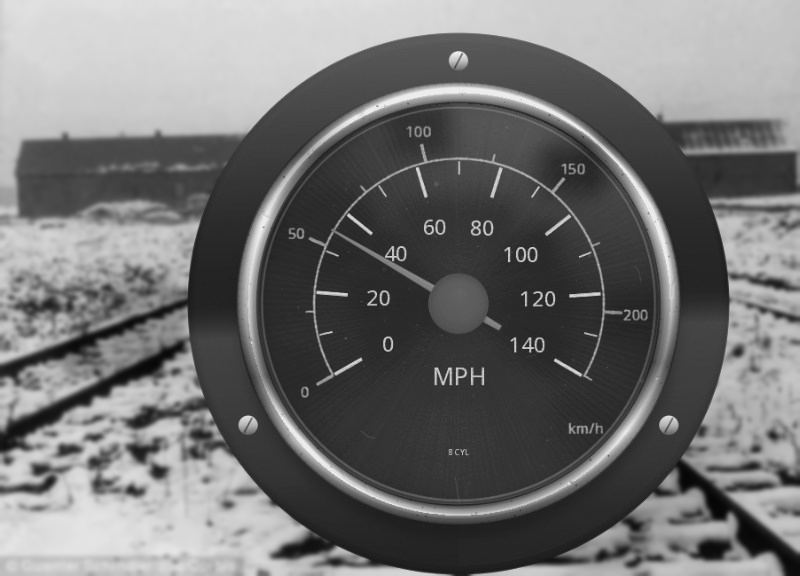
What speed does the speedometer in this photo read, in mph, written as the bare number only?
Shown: 35
